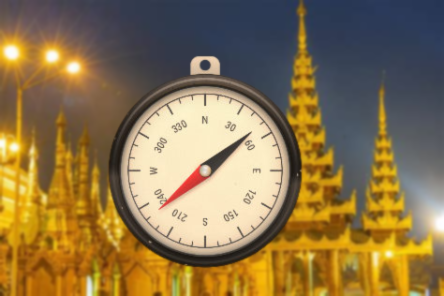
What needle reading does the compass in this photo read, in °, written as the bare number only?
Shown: 230
